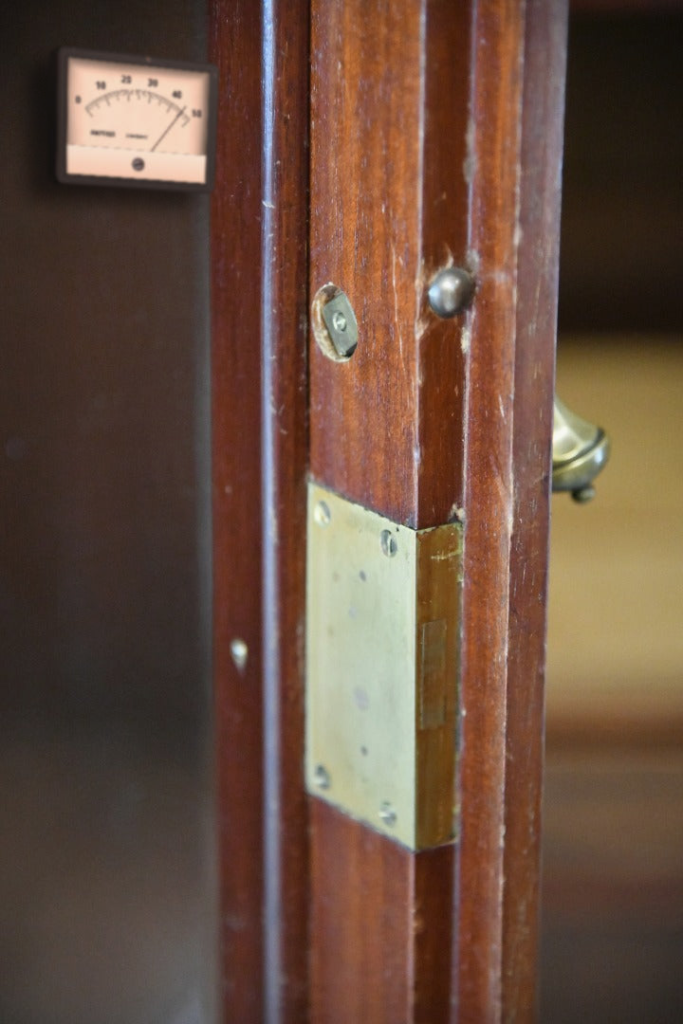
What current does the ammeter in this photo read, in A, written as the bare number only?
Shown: 45
